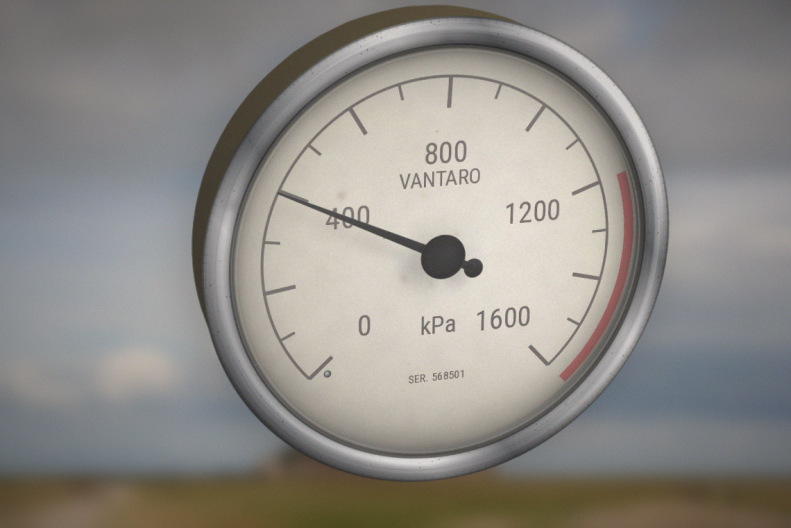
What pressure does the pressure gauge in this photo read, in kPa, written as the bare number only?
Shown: 400
